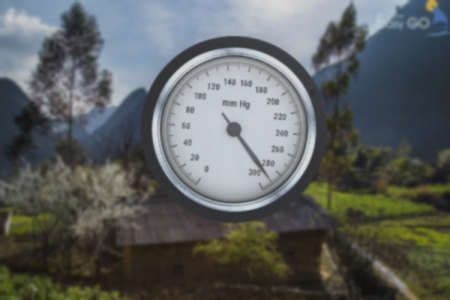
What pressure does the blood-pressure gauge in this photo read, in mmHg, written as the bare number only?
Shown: 290
